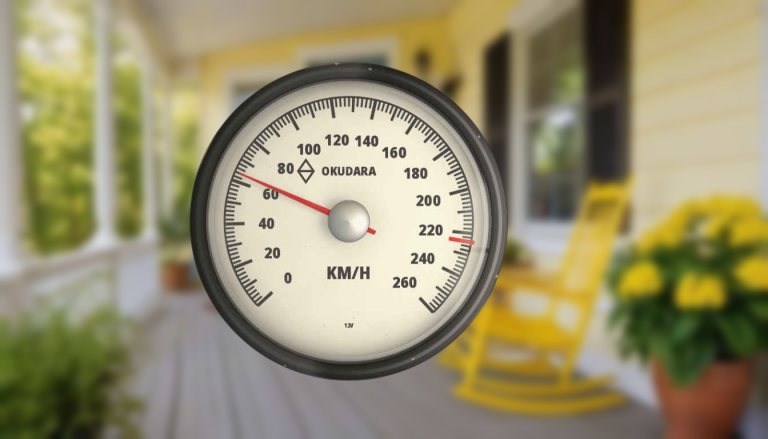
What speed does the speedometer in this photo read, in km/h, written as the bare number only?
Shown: 64
